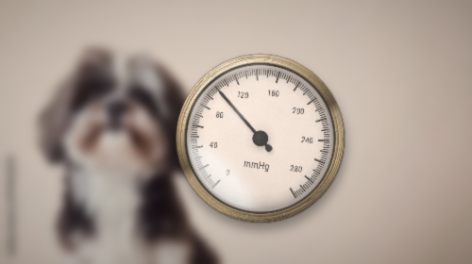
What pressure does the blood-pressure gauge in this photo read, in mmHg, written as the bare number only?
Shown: 100
